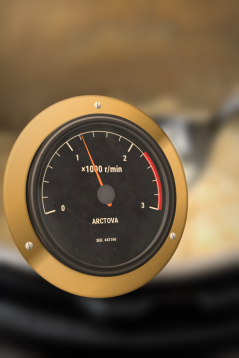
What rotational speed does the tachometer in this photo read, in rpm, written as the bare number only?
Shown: 1200
